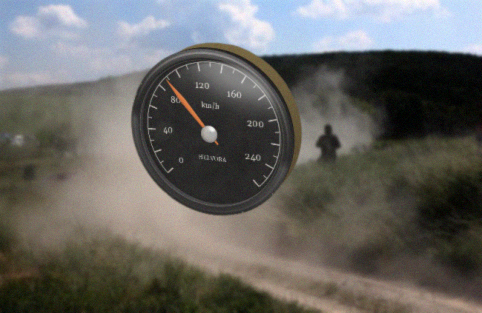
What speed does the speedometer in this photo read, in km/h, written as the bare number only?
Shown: 90
